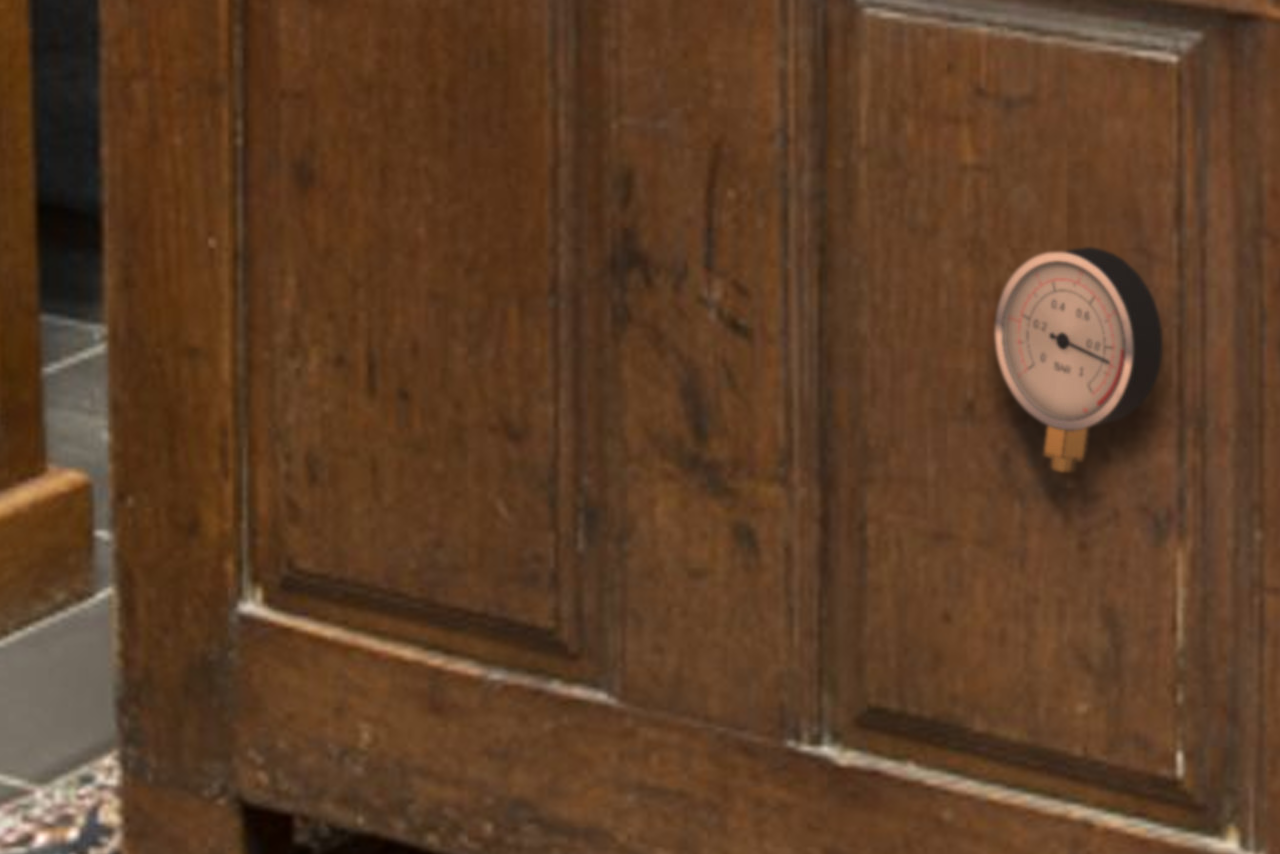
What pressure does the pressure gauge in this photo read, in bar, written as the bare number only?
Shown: 0.85
